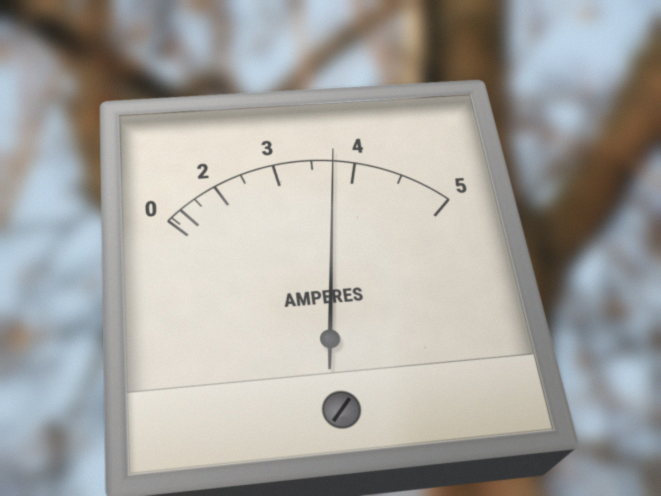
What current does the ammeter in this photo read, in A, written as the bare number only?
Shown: 3.75
